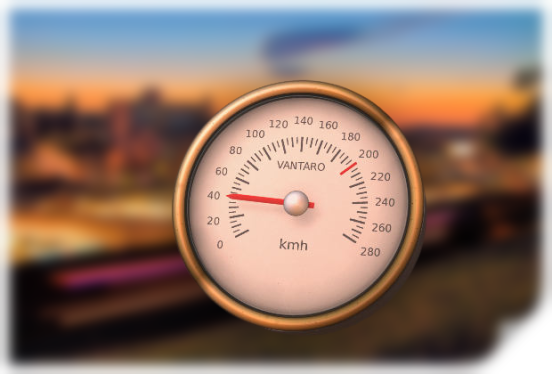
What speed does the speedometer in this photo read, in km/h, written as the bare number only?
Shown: 40
